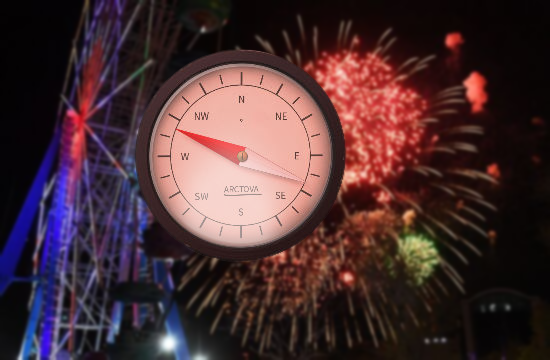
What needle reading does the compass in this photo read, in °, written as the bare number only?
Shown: 292.5
